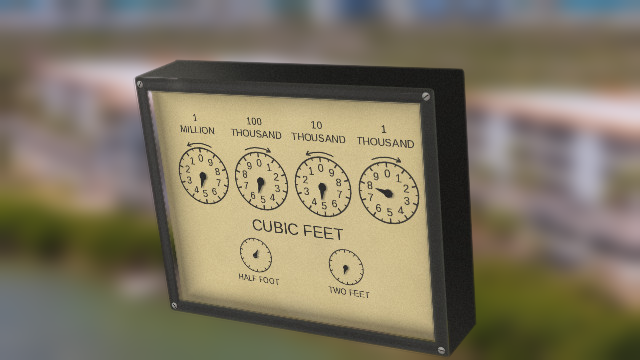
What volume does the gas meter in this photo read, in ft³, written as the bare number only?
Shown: 454800
